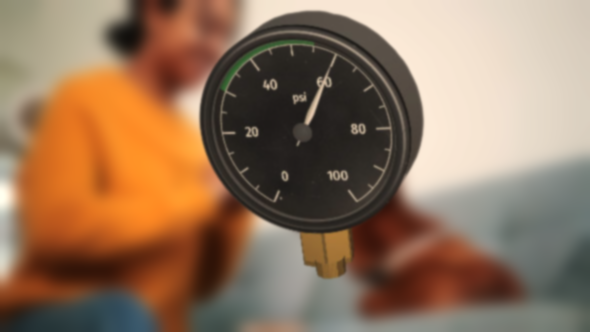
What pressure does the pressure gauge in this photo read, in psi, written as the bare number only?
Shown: 60
